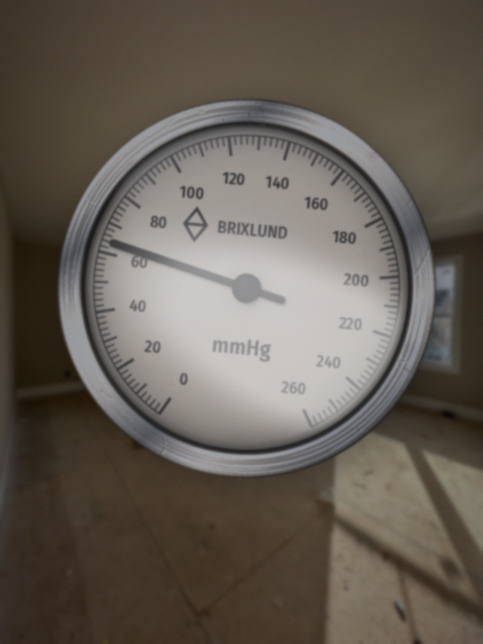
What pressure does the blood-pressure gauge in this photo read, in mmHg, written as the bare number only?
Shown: 64
